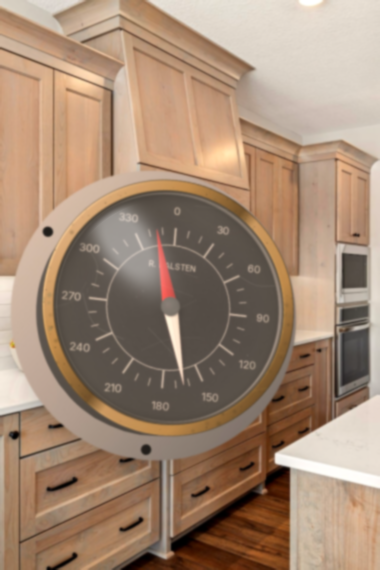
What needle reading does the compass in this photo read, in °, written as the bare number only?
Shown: 345
